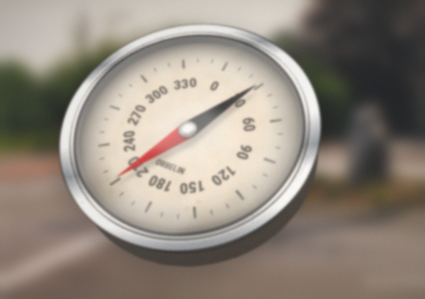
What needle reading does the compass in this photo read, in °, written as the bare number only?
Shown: 210
